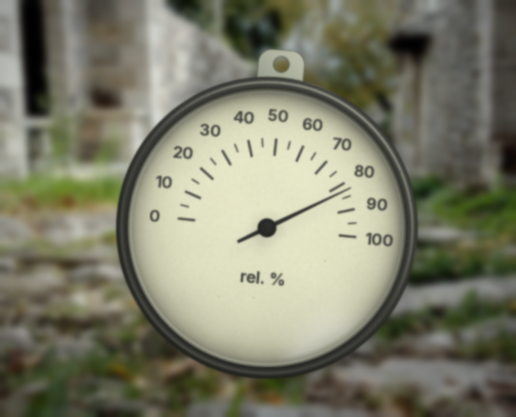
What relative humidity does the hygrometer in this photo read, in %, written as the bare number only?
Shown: 82.5
